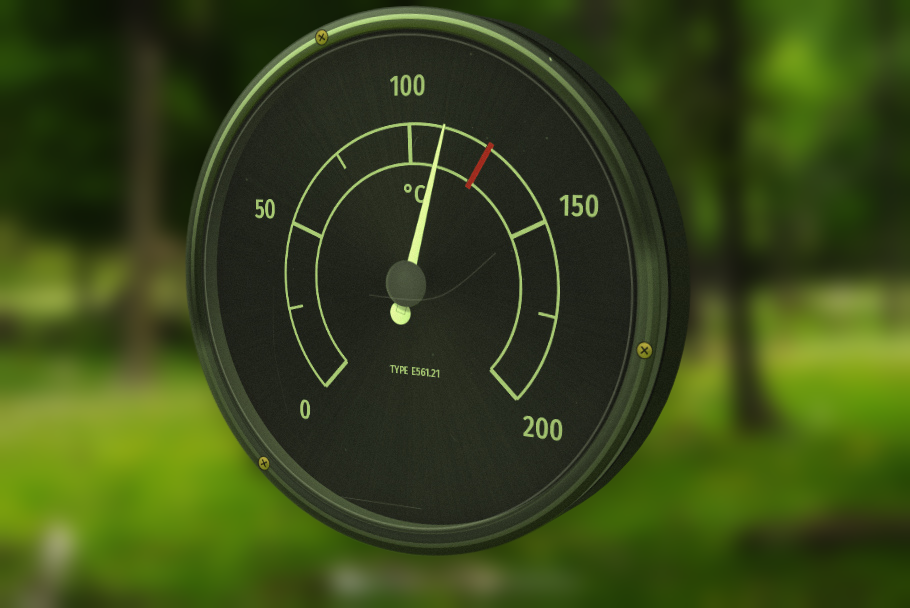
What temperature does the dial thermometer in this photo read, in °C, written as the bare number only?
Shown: 112.5
